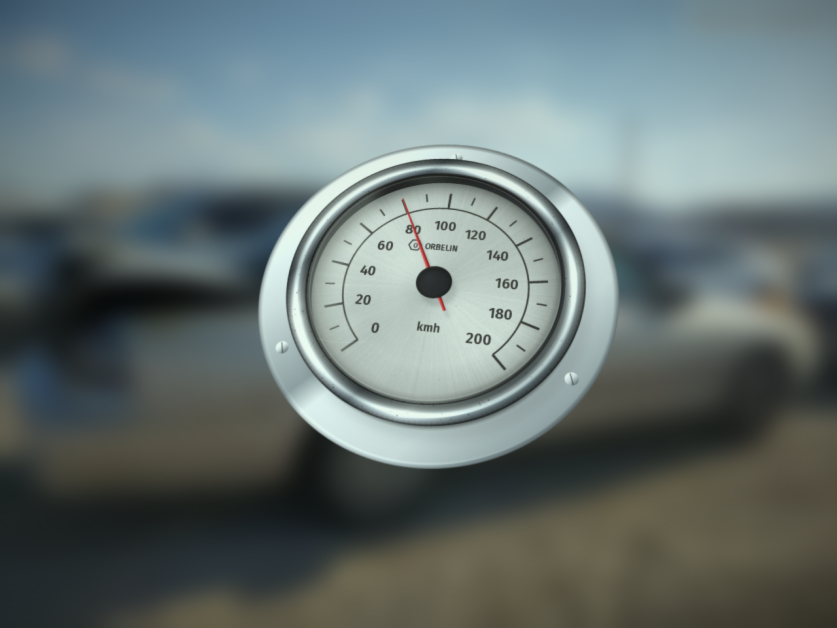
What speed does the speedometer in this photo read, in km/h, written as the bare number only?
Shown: 80
